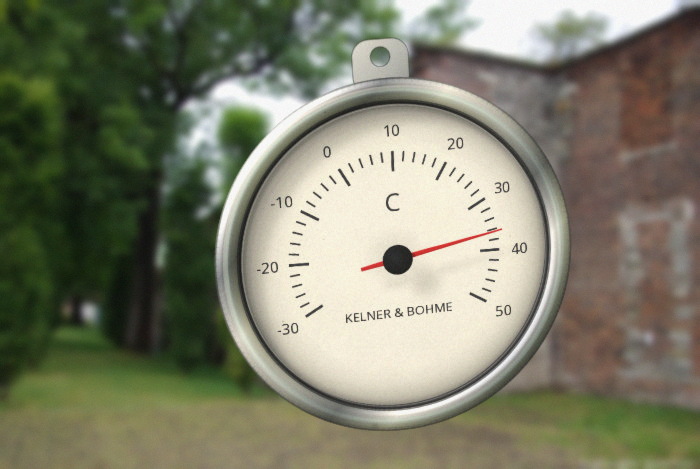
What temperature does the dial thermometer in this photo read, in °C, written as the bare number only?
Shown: 36
